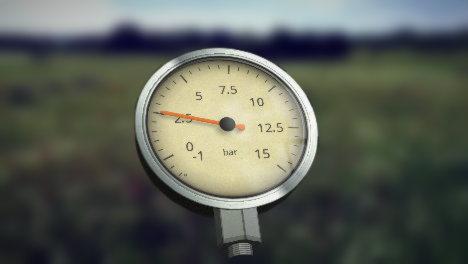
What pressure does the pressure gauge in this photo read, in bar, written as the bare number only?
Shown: 2.5
